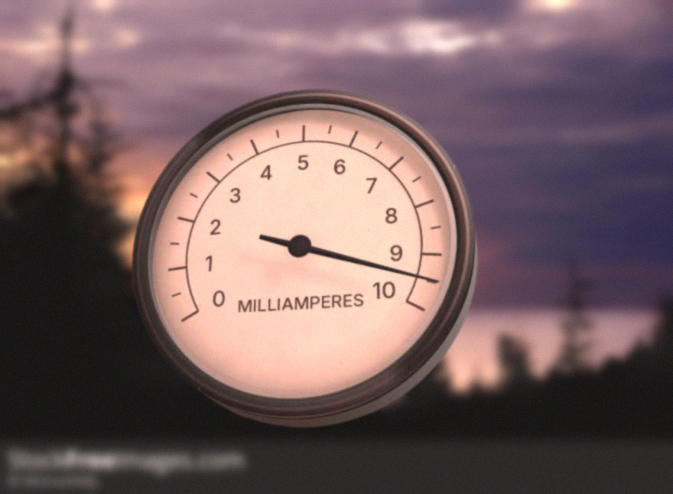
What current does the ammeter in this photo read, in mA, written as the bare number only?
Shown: 9.5
